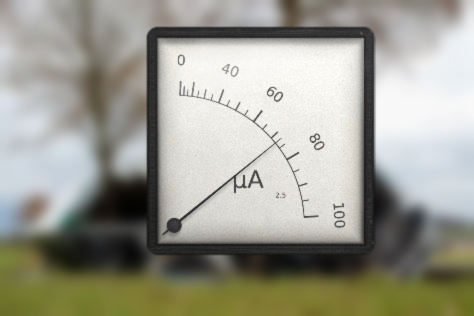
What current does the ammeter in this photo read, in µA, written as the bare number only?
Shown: 72.5
